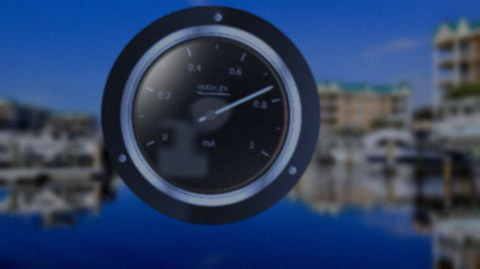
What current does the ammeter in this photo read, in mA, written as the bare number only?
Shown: 0.75
